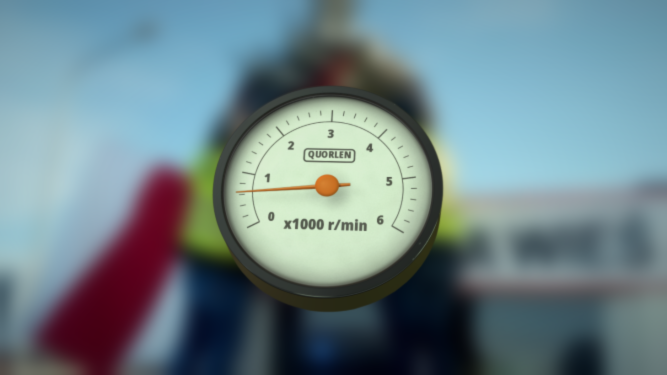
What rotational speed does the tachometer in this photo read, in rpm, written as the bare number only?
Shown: 600
